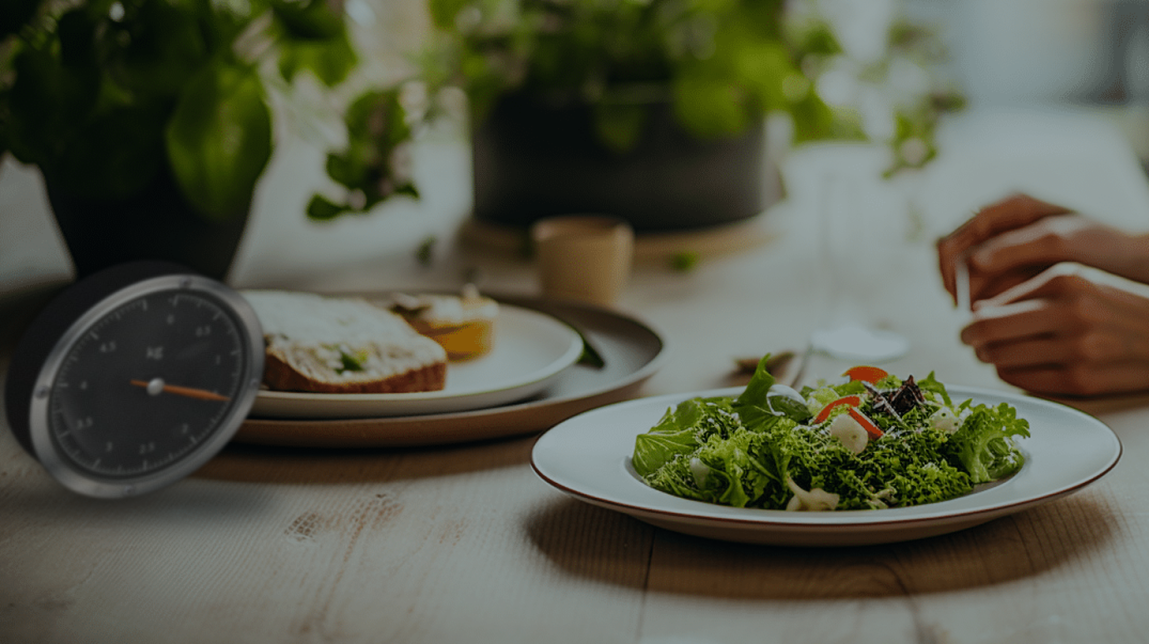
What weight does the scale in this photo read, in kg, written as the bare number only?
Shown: 1.5
